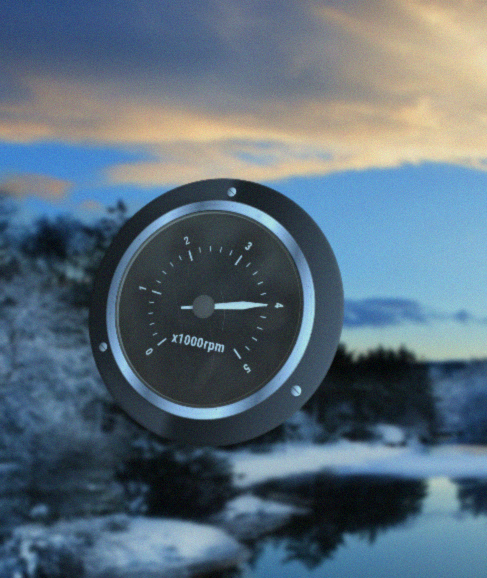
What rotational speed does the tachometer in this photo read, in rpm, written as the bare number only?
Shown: 4000
